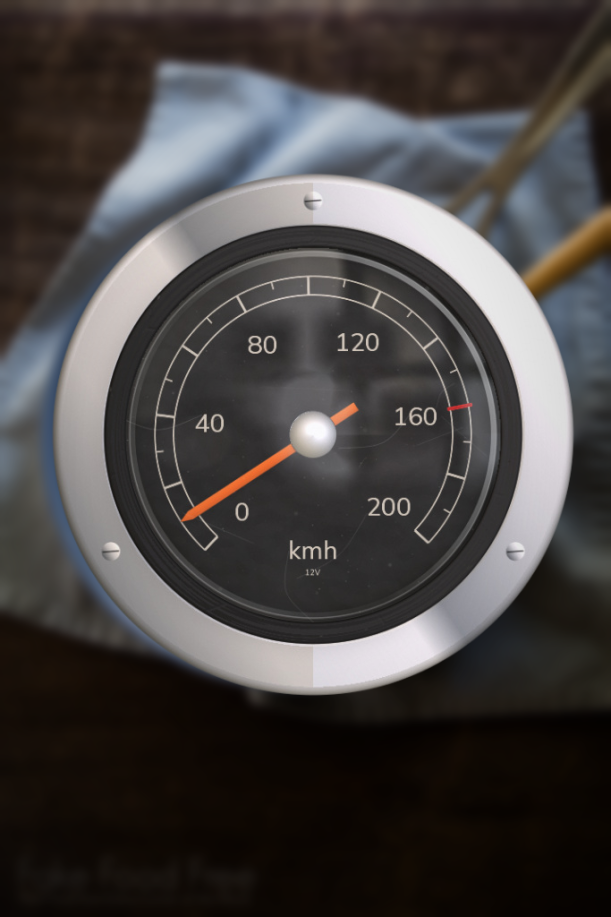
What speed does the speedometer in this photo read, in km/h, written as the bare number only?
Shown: 10
